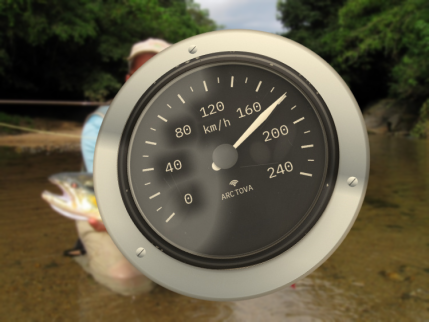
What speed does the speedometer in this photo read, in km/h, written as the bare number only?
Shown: 180
